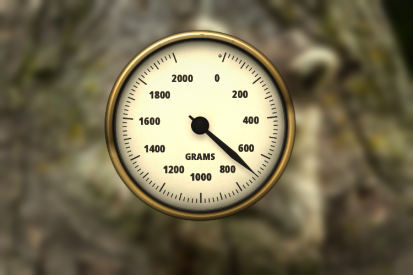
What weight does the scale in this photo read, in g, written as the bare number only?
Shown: 700
